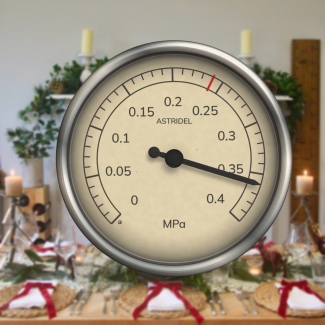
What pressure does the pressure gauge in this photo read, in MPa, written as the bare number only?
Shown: 0.36
